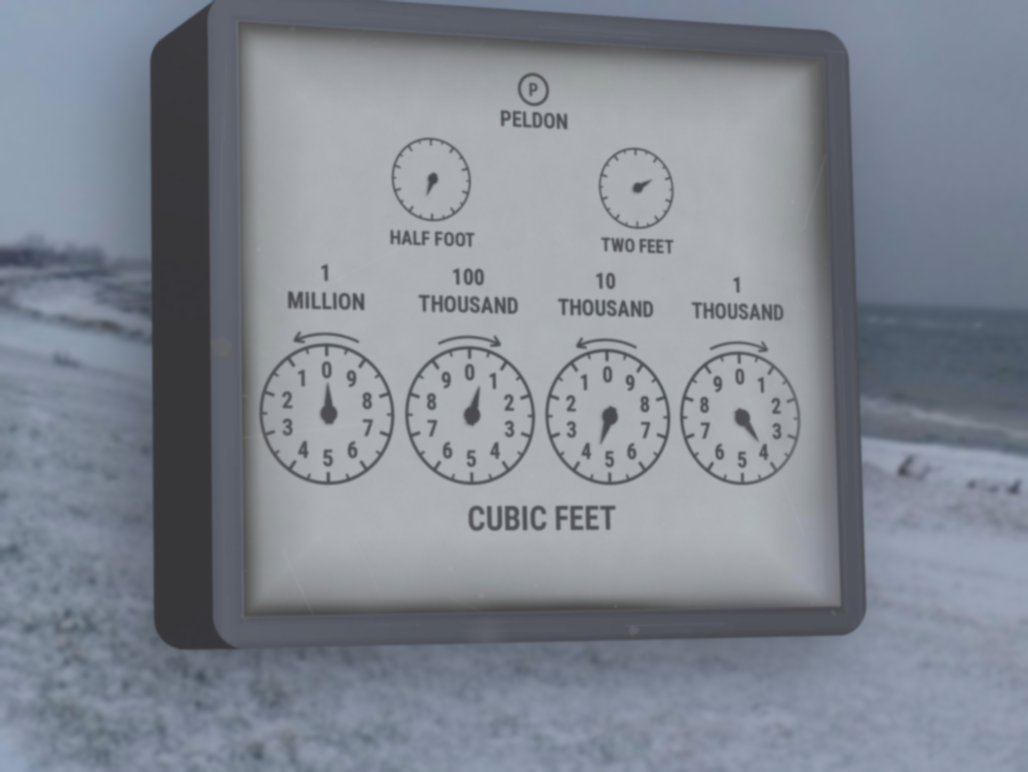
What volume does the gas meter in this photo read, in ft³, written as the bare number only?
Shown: 4400
